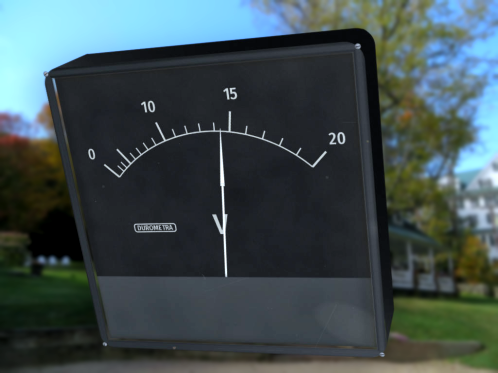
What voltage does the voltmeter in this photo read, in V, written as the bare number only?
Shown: 14.5
